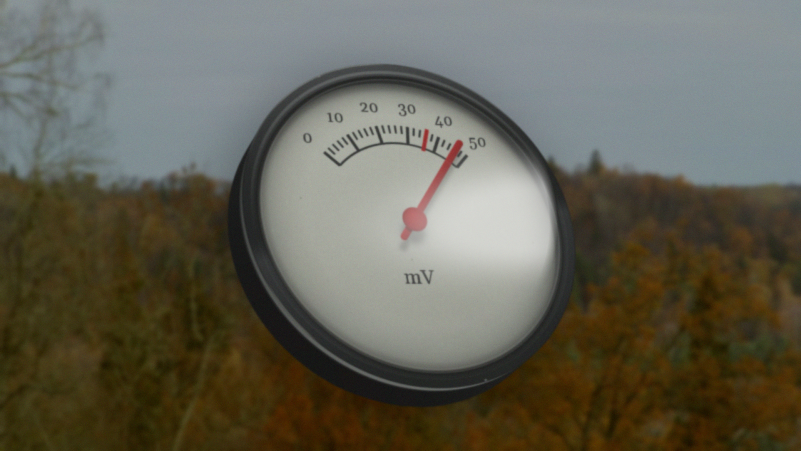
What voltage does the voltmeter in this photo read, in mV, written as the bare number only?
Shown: 46
